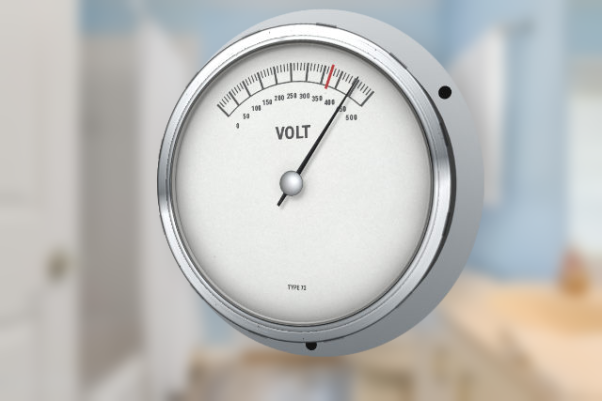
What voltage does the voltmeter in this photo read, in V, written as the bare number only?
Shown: 450
